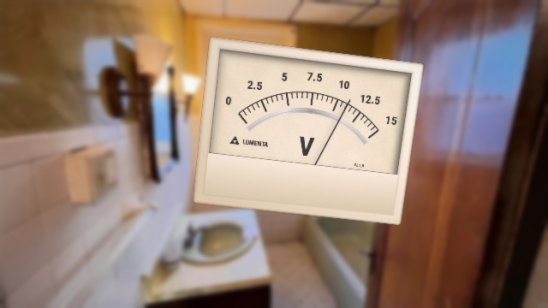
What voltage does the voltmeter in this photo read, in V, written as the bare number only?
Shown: 11
